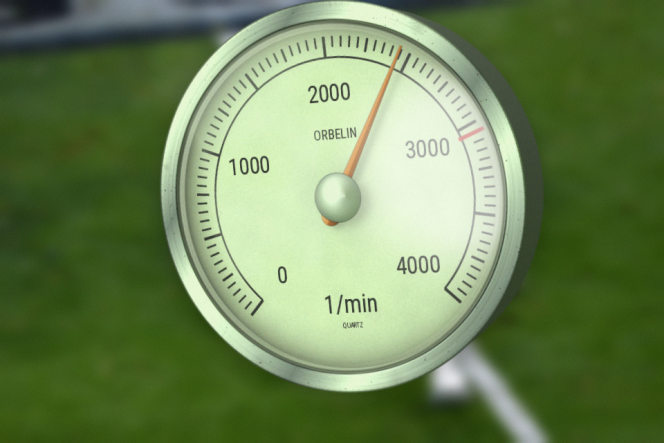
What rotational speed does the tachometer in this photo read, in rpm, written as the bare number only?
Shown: 2450
